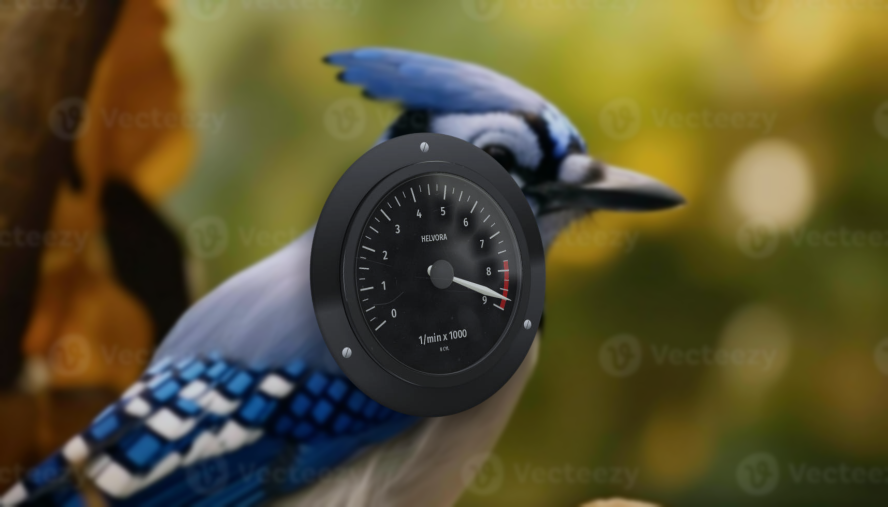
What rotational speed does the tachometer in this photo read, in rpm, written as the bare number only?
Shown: 8750
